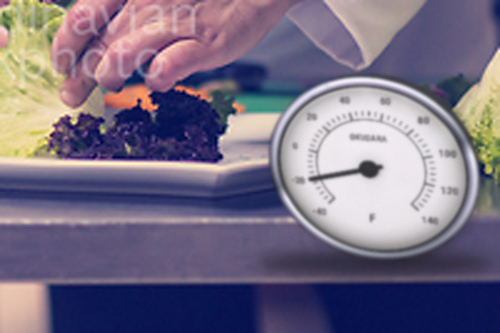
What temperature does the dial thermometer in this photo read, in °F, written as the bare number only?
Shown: -20
